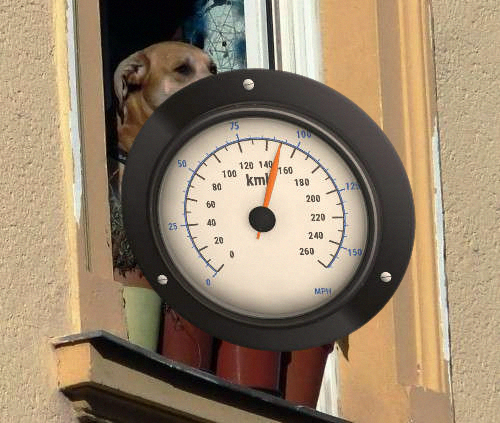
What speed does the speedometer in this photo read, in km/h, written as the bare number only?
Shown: 150
